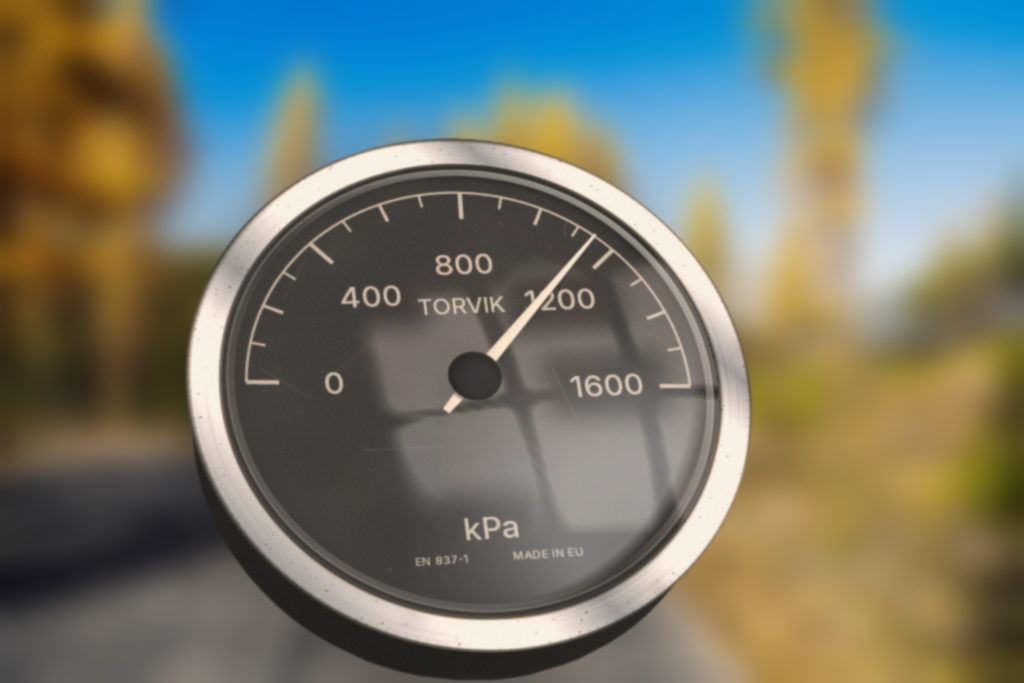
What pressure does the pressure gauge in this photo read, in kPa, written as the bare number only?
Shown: 1150
